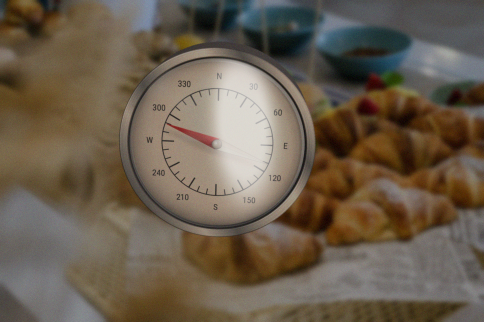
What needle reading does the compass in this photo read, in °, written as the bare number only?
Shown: 290
